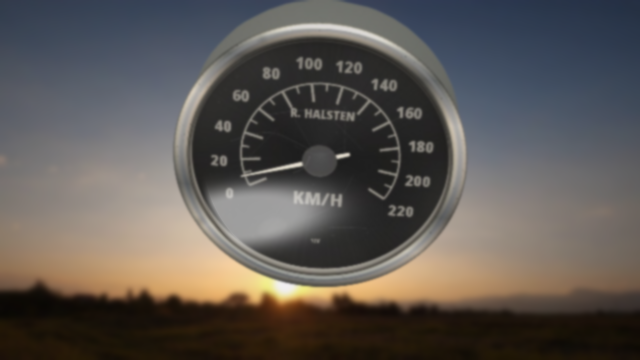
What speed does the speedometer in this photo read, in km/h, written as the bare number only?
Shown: 10
